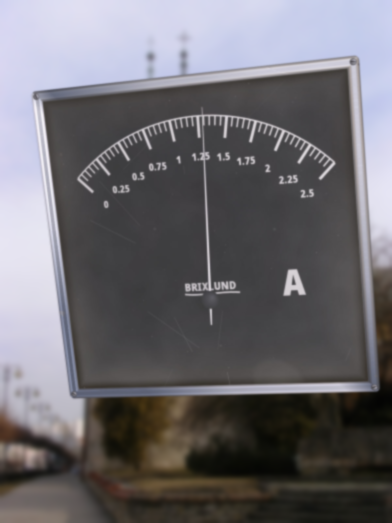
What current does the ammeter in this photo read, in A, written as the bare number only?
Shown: 1.3
